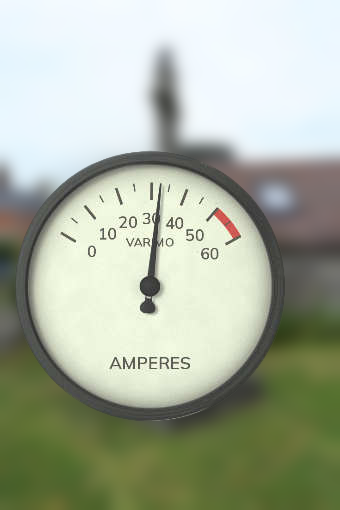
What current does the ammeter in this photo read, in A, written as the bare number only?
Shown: 32.5
